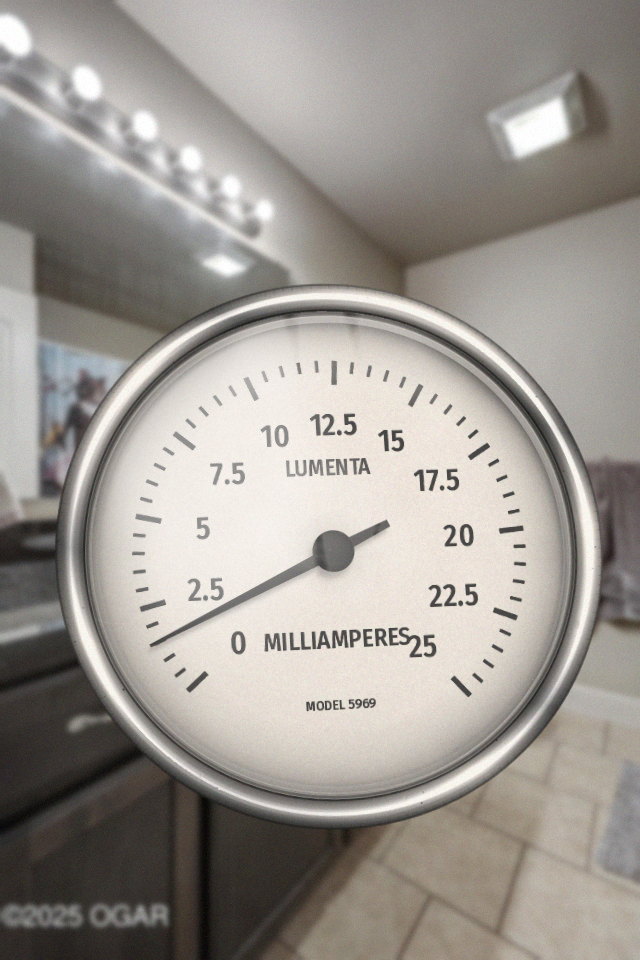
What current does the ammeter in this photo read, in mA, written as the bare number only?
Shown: 1.5
